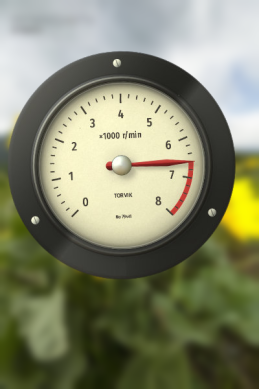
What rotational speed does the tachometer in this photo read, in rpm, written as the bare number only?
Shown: 6600
